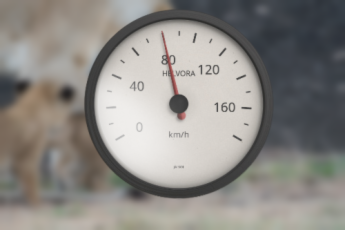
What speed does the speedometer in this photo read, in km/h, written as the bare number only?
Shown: 80
